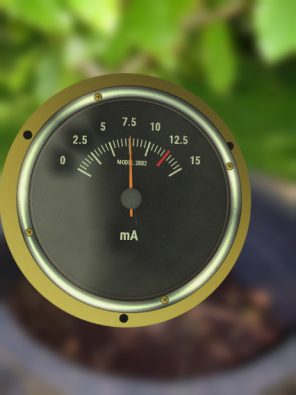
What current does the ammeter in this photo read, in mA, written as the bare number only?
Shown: 7.5
